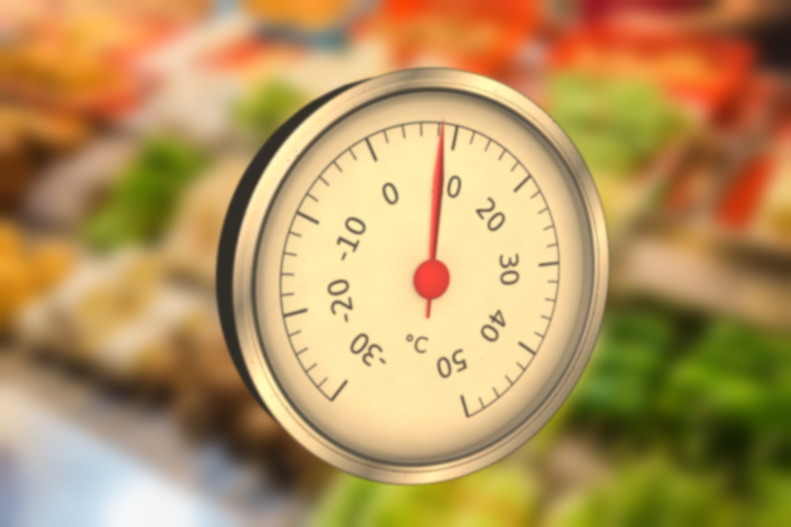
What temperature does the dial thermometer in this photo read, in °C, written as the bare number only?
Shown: 8
